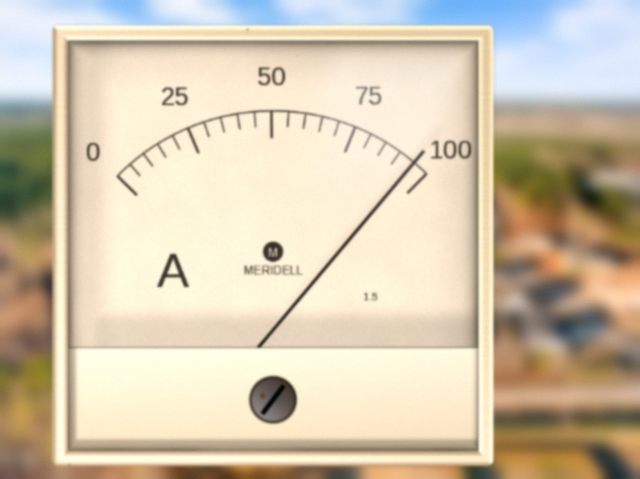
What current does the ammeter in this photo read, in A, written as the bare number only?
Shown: 95
